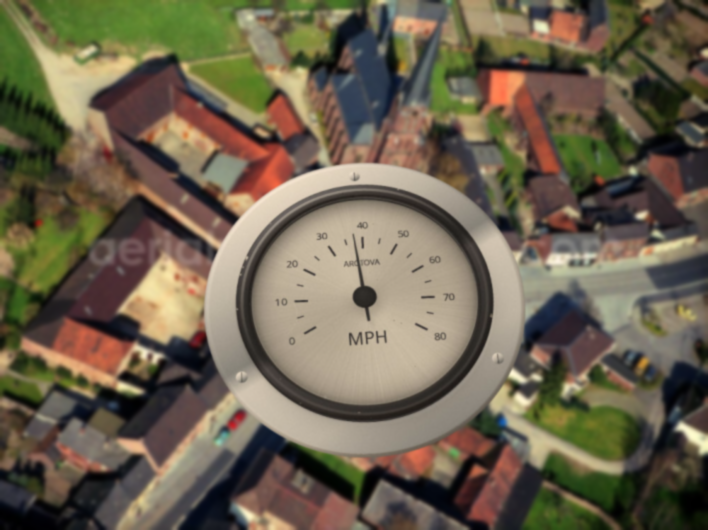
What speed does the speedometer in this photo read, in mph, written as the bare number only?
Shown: 37.5
